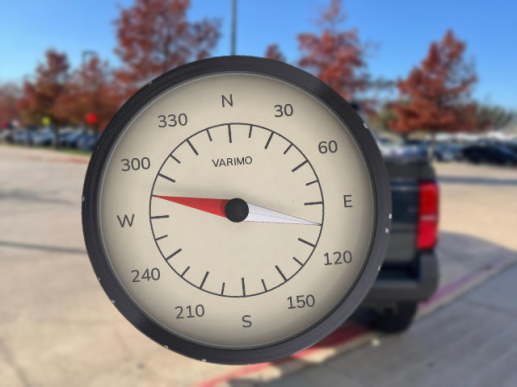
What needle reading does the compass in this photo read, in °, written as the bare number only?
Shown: 285
